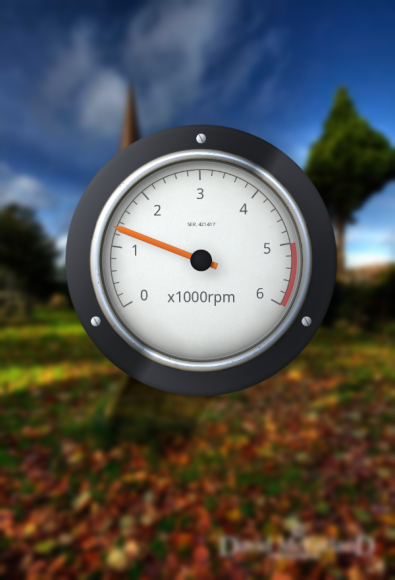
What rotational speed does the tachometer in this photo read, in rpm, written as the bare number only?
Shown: 1300
